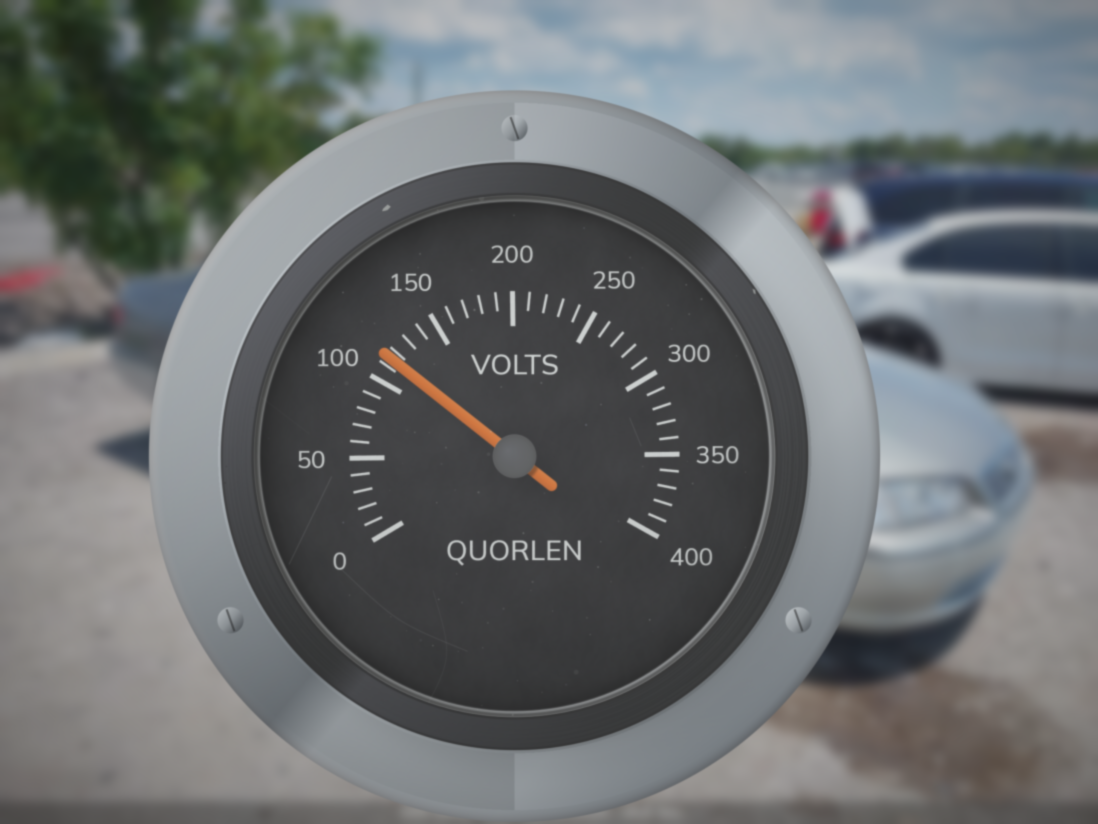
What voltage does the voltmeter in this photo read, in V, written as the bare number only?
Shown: 115
